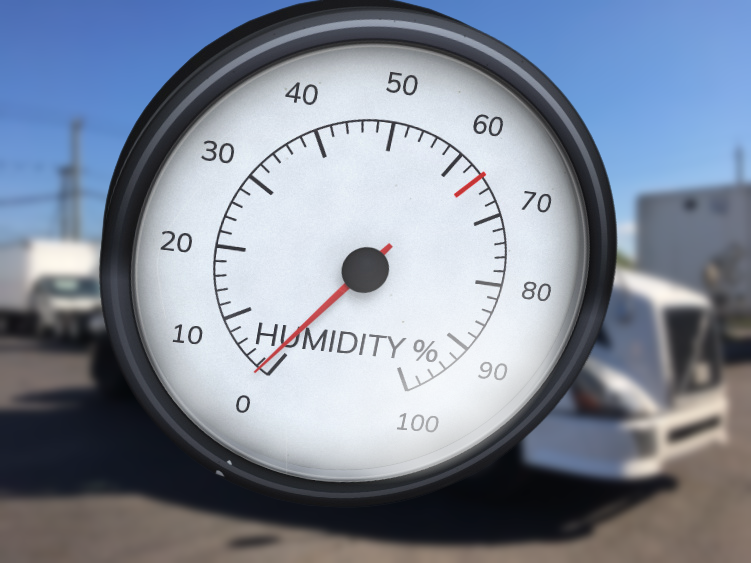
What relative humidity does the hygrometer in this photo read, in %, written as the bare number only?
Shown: 2
